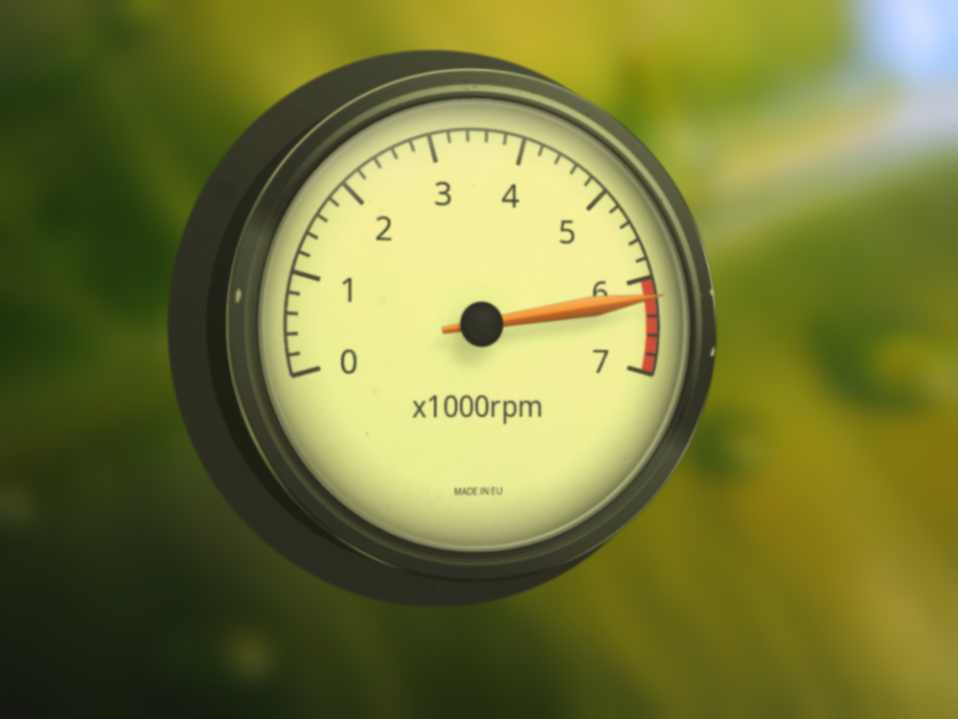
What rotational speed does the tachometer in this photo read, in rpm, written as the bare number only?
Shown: 6200
